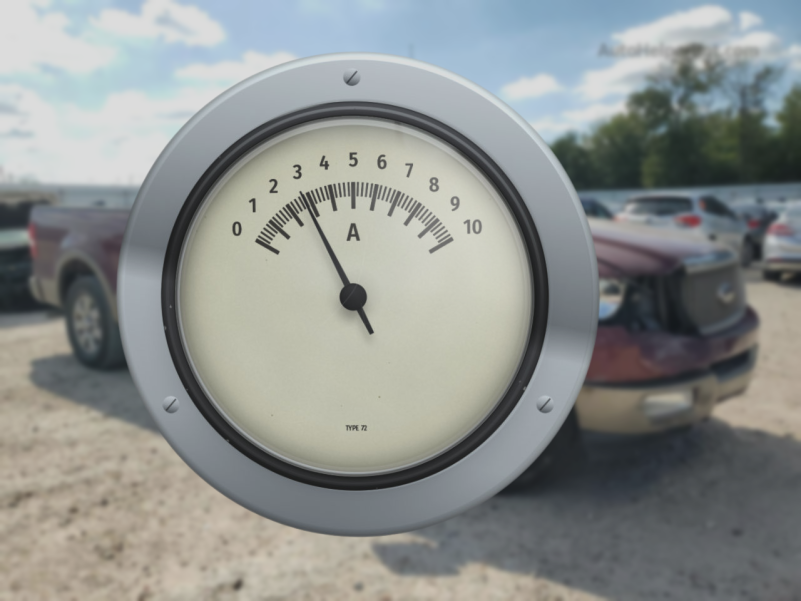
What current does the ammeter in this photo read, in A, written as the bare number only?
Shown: 2.8
